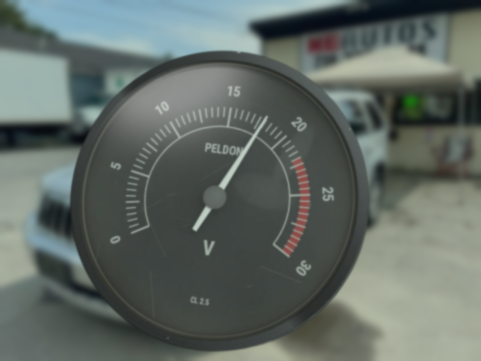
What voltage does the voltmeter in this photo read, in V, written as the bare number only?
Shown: 18
